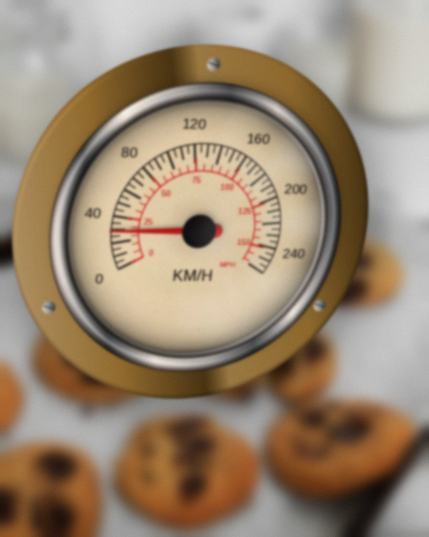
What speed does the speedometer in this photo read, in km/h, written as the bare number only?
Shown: 30
